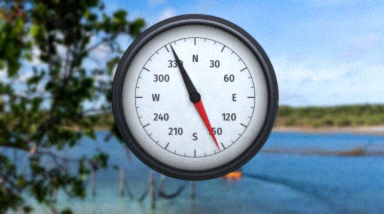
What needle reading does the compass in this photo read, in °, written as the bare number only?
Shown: 155
